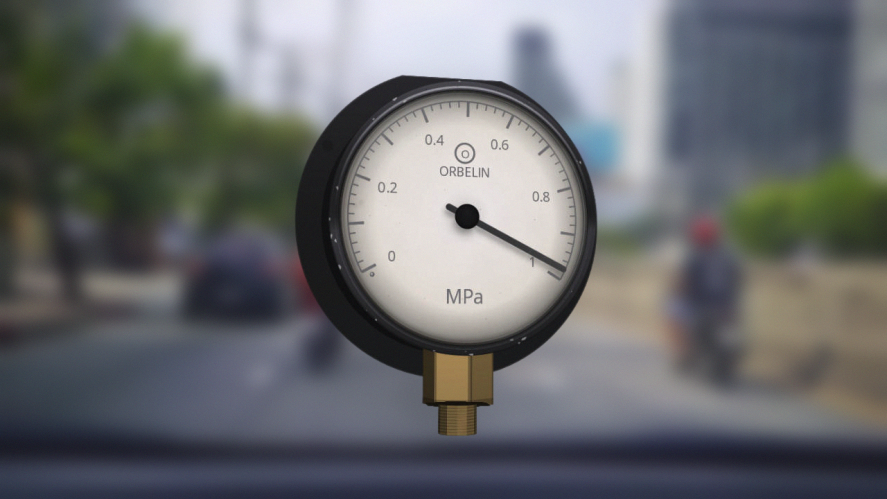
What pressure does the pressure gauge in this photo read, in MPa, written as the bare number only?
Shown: 0.98
